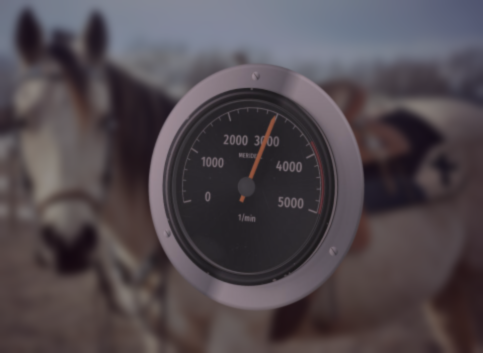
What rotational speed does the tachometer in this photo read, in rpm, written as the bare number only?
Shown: 3000
